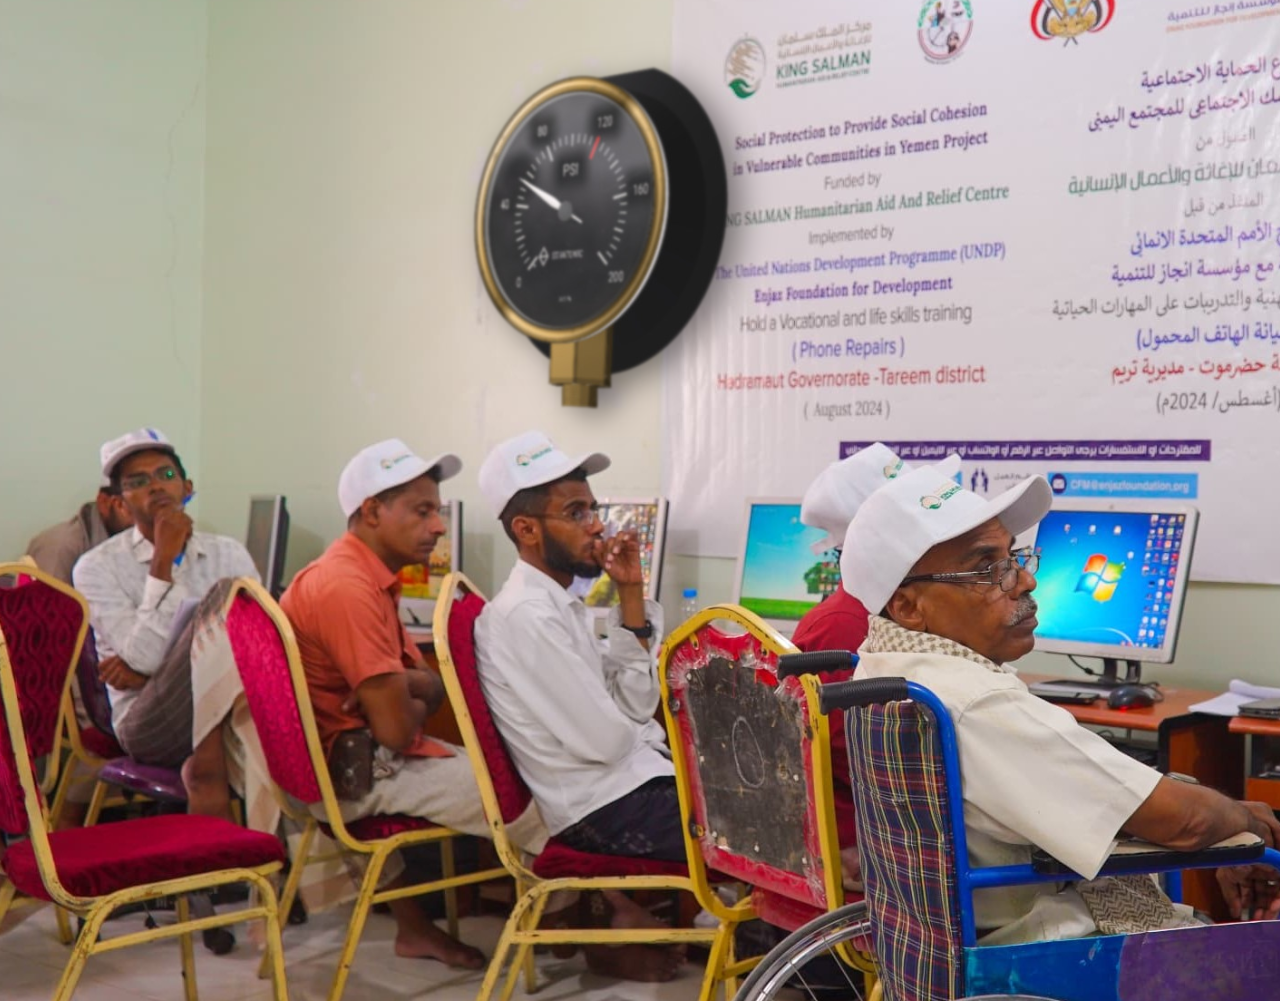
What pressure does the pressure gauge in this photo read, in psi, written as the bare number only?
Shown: 55
